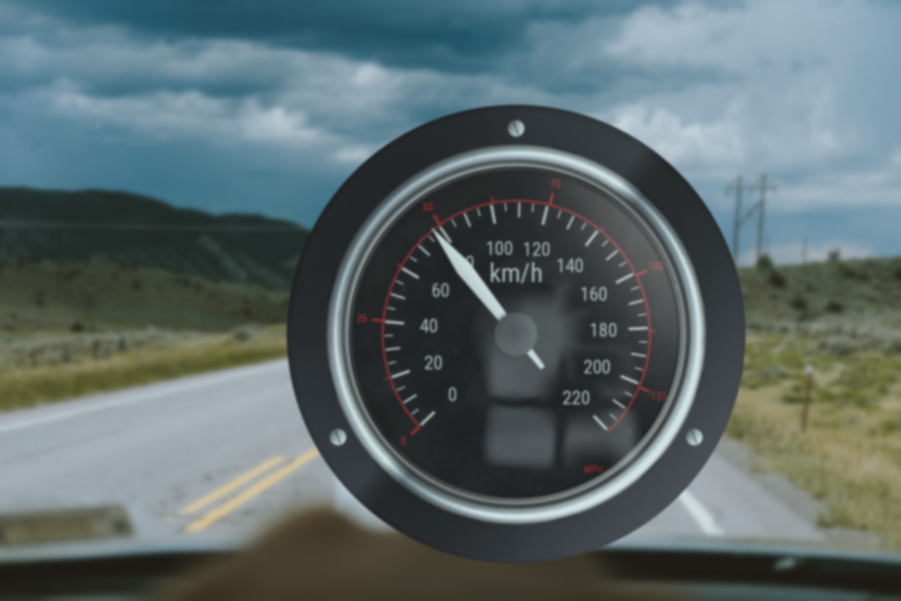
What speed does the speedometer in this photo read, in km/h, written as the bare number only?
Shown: 77.5
